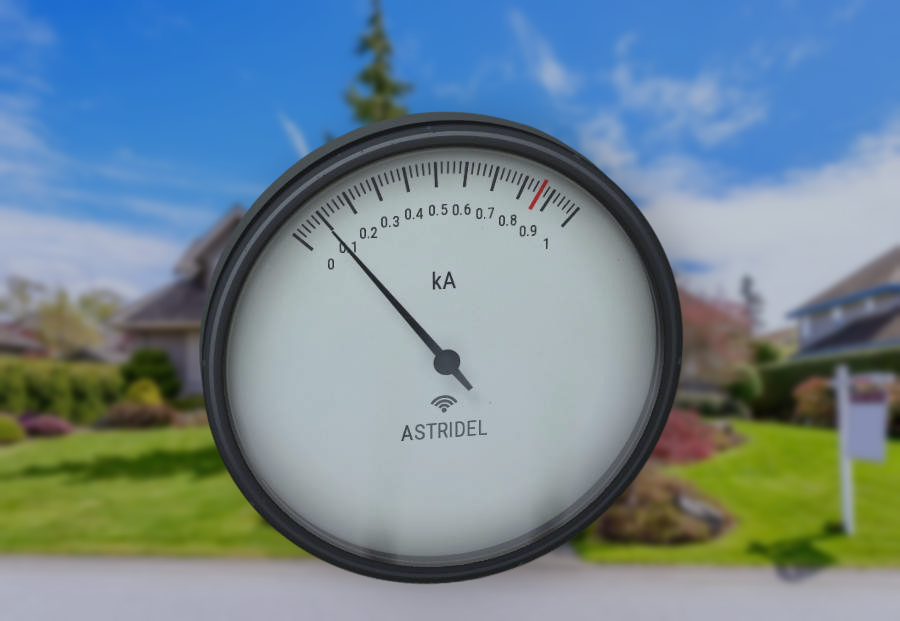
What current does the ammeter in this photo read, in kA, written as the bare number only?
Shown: 0.1
